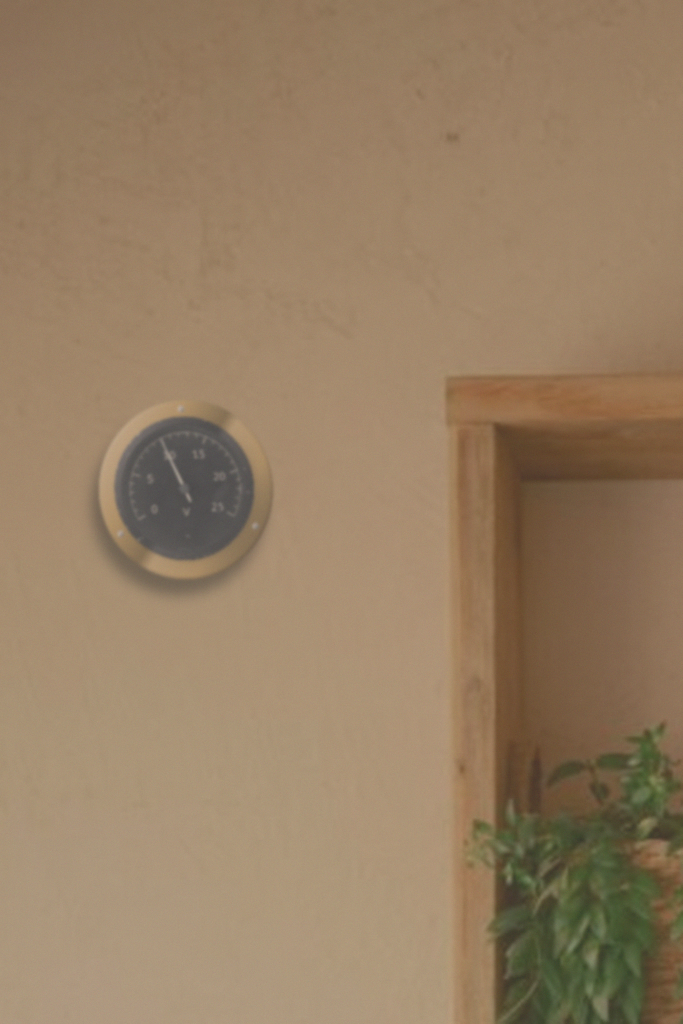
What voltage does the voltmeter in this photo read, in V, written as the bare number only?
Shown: 10
